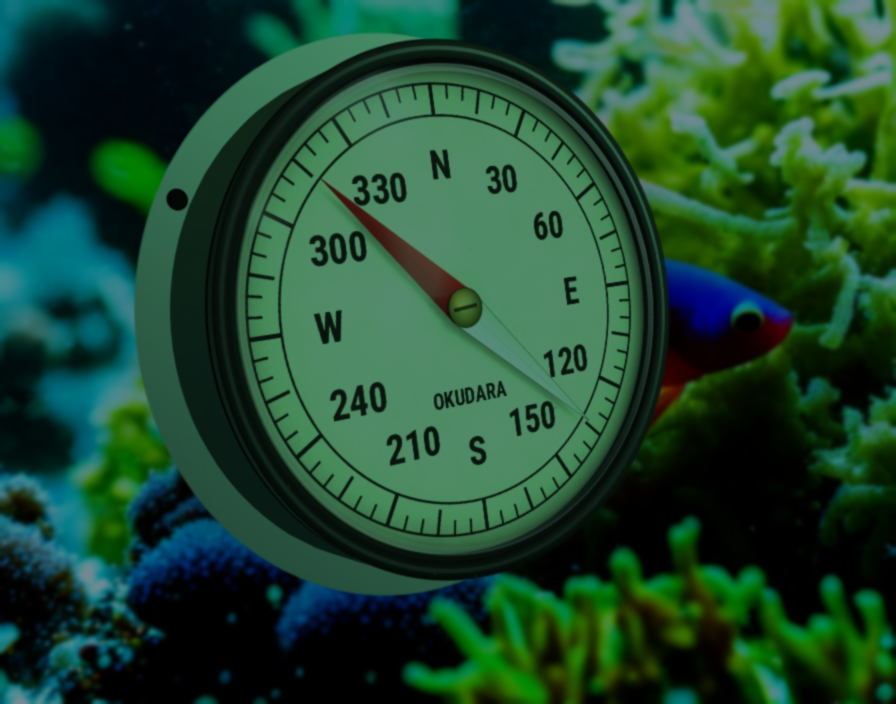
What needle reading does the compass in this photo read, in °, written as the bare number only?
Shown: 315
